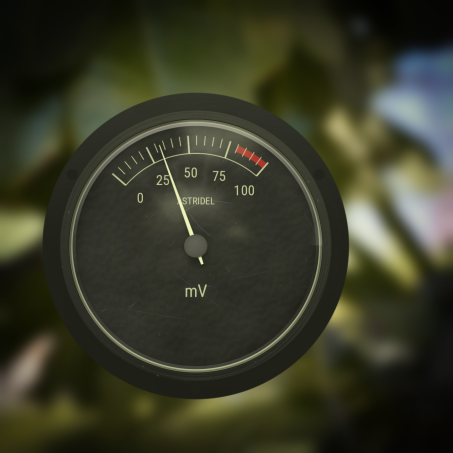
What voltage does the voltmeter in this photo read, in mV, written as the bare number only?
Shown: 32.5
